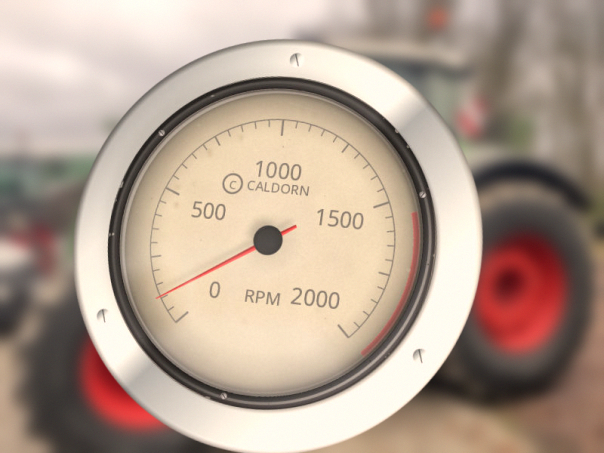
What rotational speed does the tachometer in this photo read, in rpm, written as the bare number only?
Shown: 100
